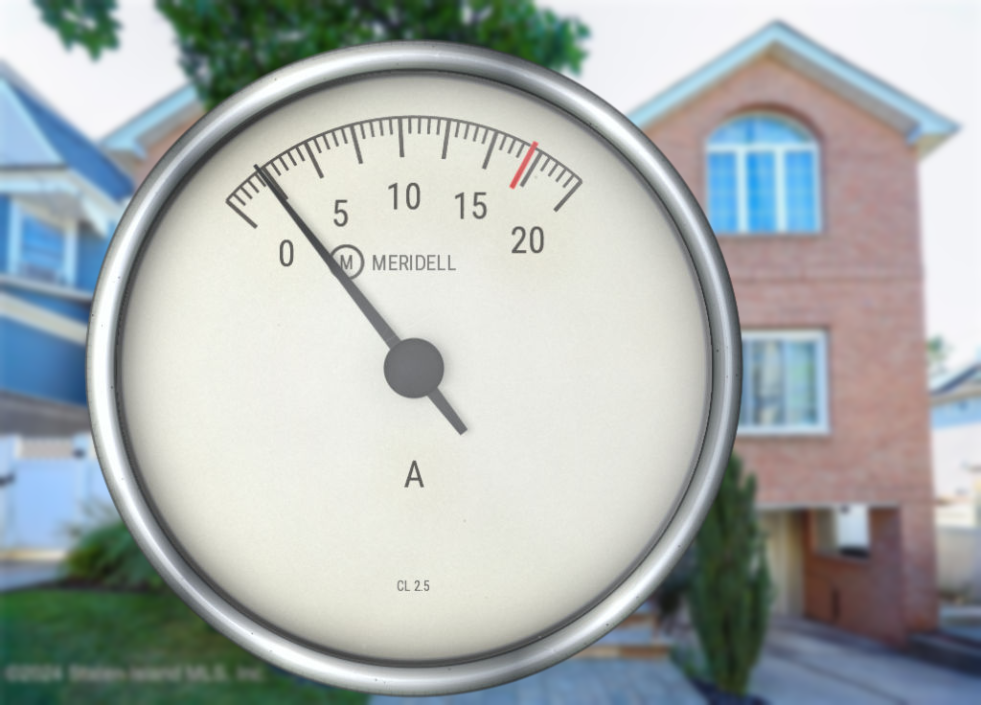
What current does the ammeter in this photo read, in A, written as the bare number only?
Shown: 2.25
